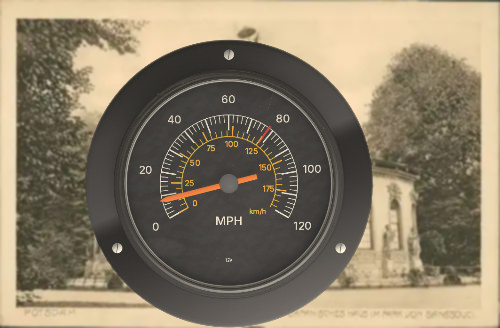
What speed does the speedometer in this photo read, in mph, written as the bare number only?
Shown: 8
